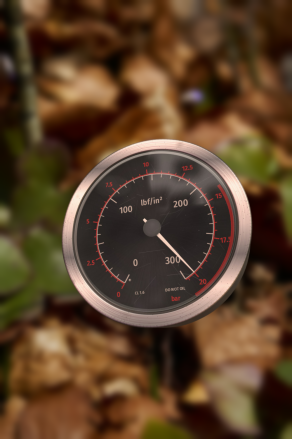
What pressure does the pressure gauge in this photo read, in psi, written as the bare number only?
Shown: 290
